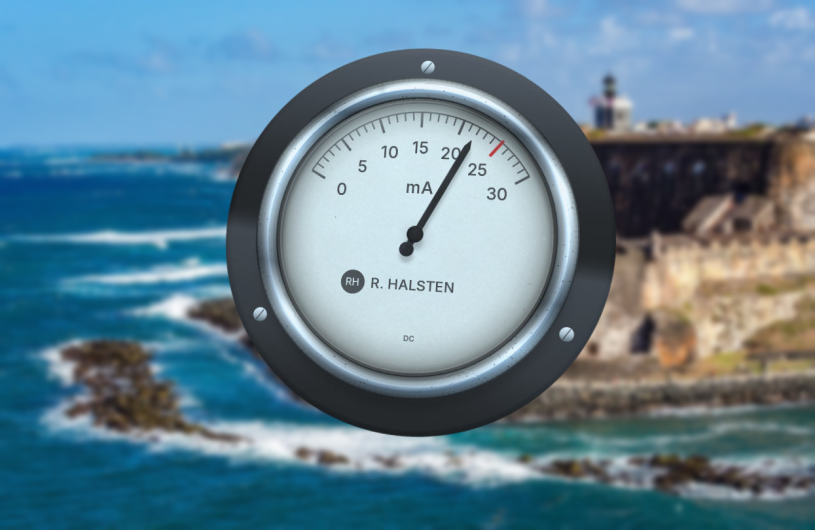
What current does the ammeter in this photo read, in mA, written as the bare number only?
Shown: 22
